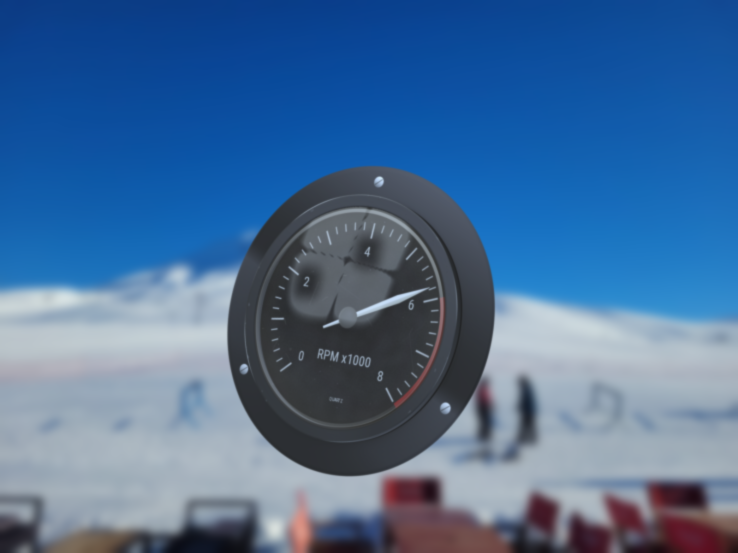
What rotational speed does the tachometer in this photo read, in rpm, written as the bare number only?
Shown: 5800
